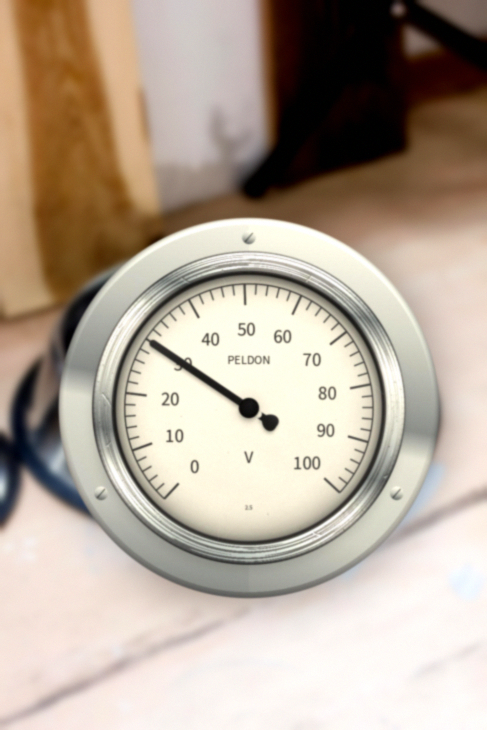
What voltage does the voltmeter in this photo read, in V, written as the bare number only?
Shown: 30
